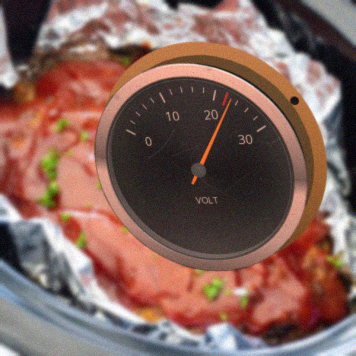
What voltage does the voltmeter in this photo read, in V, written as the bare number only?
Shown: 23
